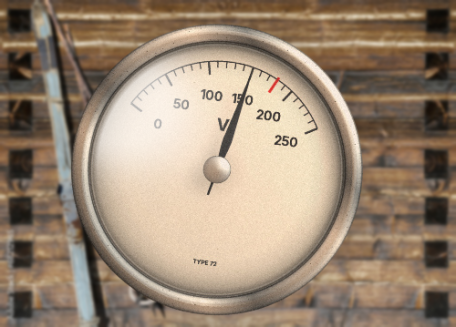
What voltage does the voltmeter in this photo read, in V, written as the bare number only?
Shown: 150
